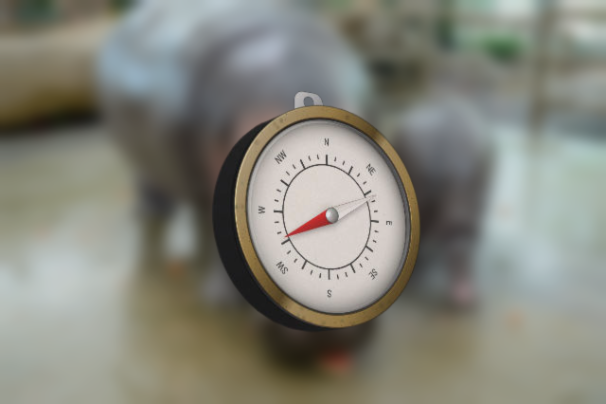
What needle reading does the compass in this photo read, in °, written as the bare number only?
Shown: 245
